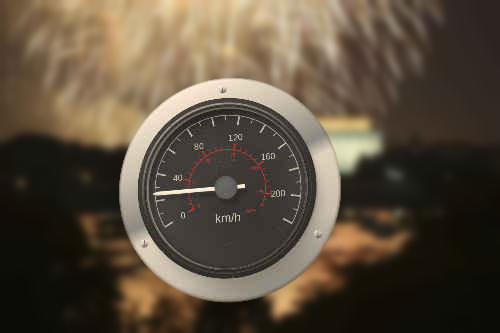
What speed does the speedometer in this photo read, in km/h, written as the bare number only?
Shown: 25
